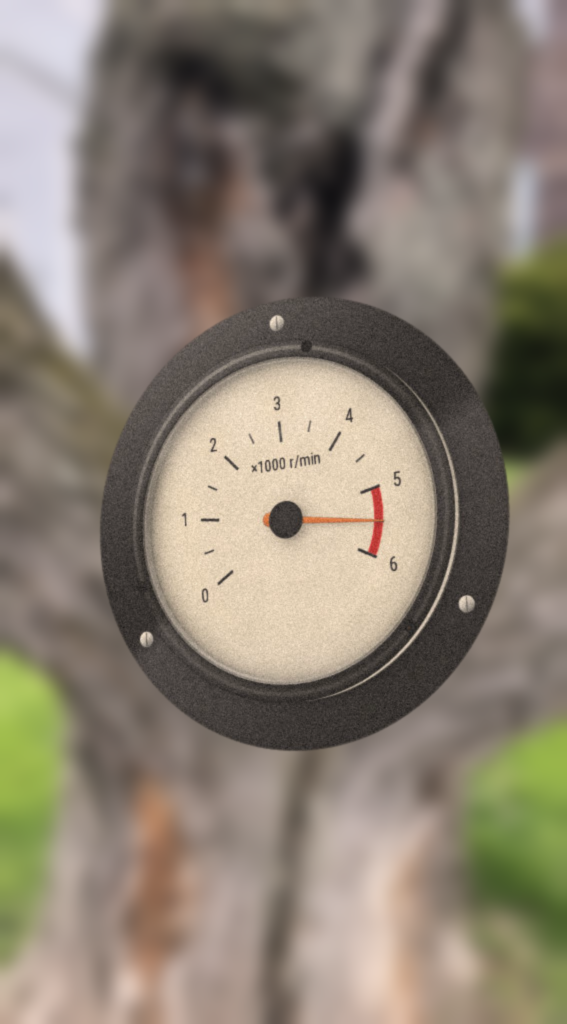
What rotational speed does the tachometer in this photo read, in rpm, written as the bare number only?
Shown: 5500
